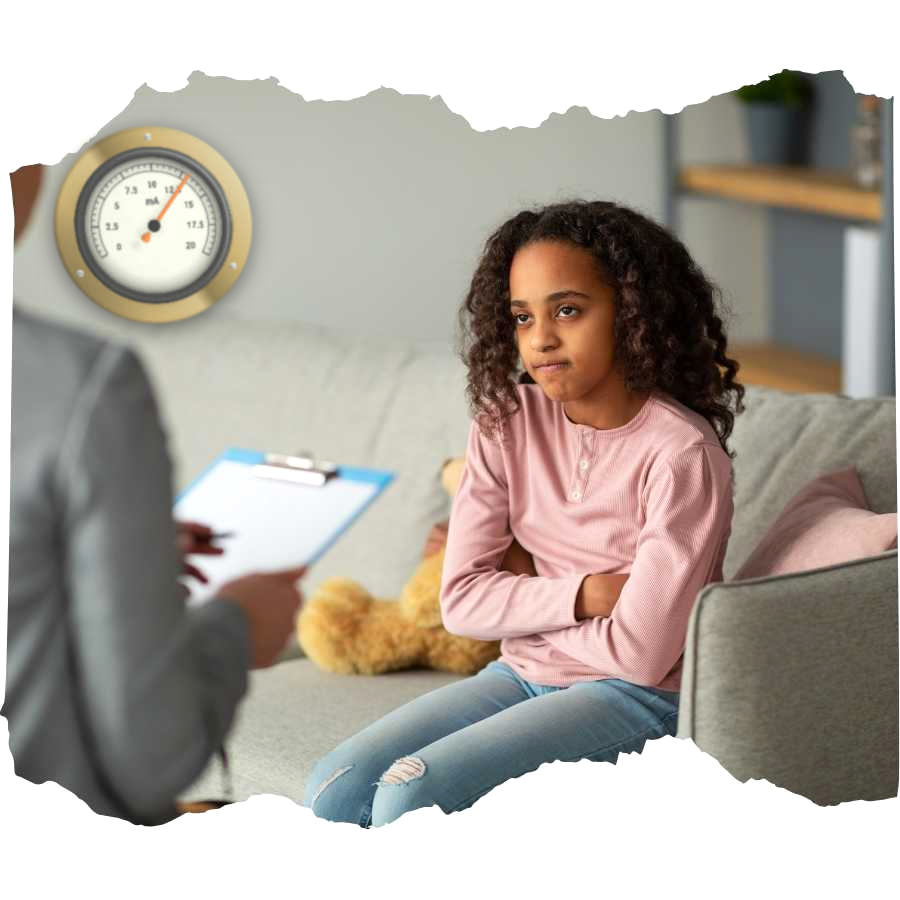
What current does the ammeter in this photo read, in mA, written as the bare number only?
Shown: 13
